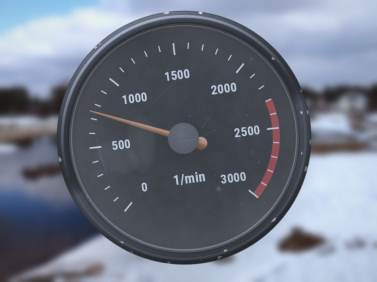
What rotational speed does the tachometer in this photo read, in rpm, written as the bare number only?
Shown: 750
